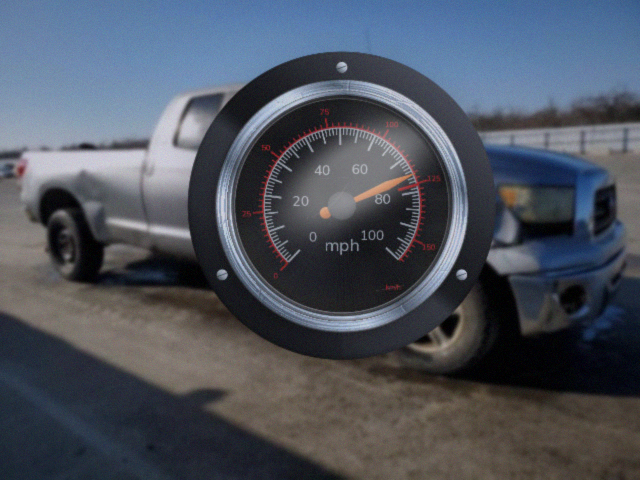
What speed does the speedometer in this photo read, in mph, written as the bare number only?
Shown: 75
